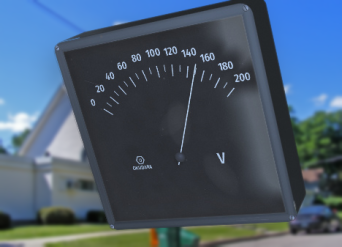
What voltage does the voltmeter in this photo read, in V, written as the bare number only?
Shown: 150
